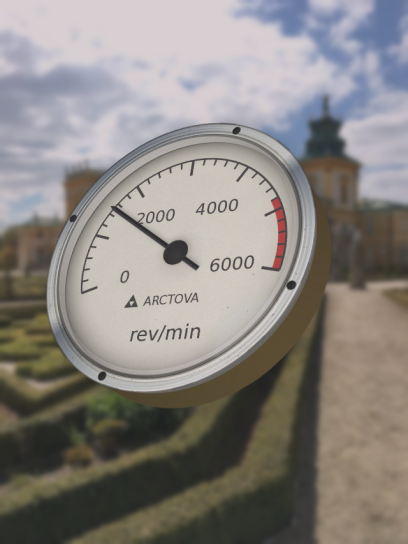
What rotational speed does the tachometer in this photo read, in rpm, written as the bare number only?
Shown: 1500
